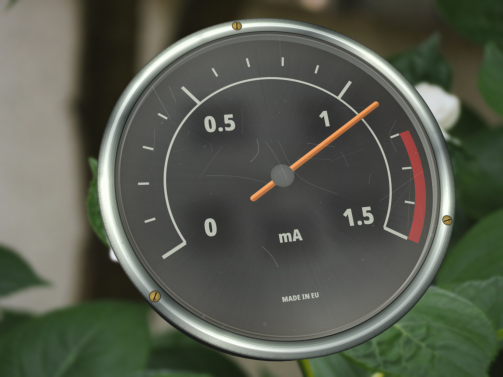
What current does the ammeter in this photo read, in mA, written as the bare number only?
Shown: 1.1
